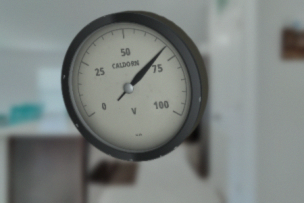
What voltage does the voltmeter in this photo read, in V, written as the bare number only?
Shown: 70
